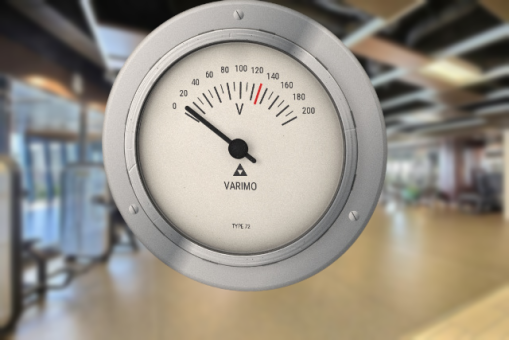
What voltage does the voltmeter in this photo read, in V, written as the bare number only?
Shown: 10
